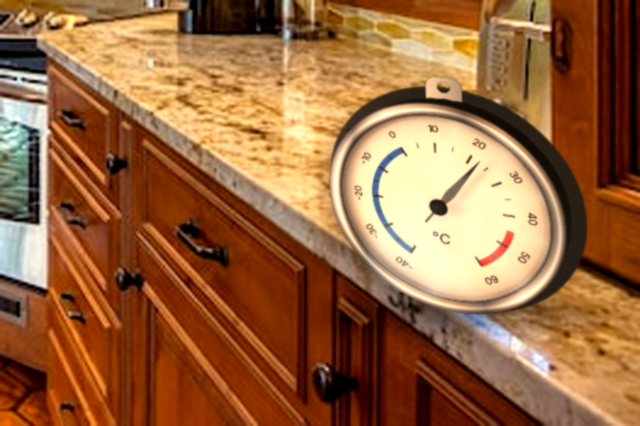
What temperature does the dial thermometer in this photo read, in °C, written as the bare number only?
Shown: 22.5
